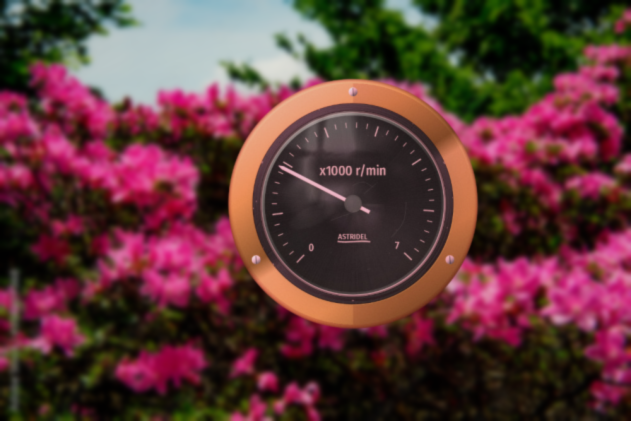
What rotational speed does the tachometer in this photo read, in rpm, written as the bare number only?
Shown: 1900
